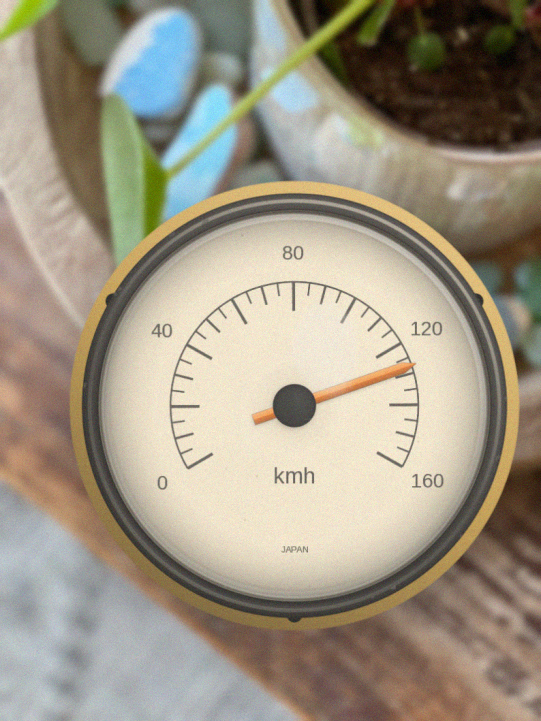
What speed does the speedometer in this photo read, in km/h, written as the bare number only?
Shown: 127.5
